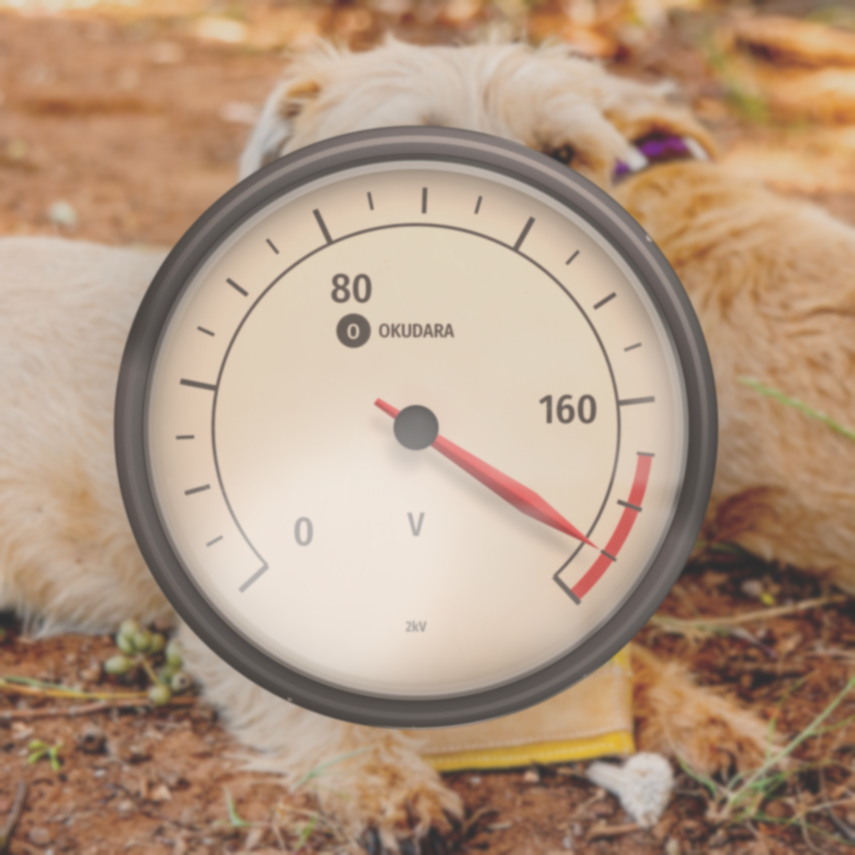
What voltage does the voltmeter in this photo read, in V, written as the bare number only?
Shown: 190
